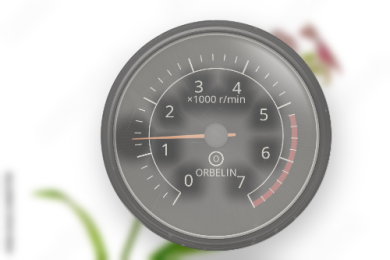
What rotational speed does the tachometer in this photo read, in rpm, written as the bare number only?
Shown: 1300
